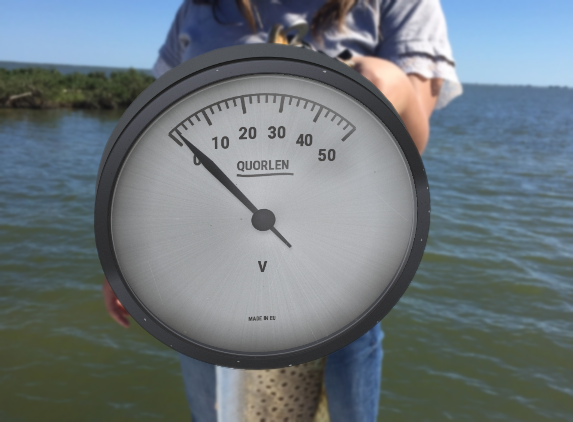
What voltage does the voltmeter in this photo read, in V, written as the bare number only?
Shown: 2
